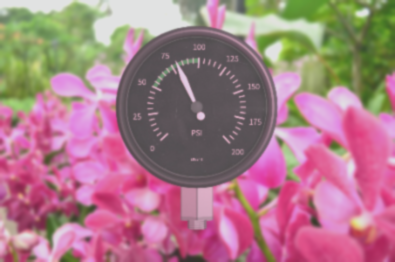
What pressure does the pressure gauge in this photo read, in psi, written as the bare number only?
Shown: 80
